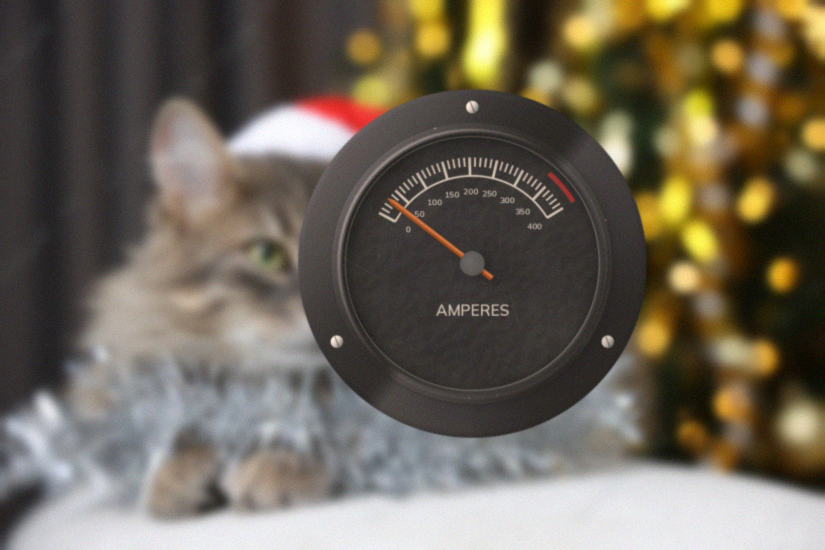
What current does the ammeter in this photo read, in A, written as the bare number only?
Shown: 30
